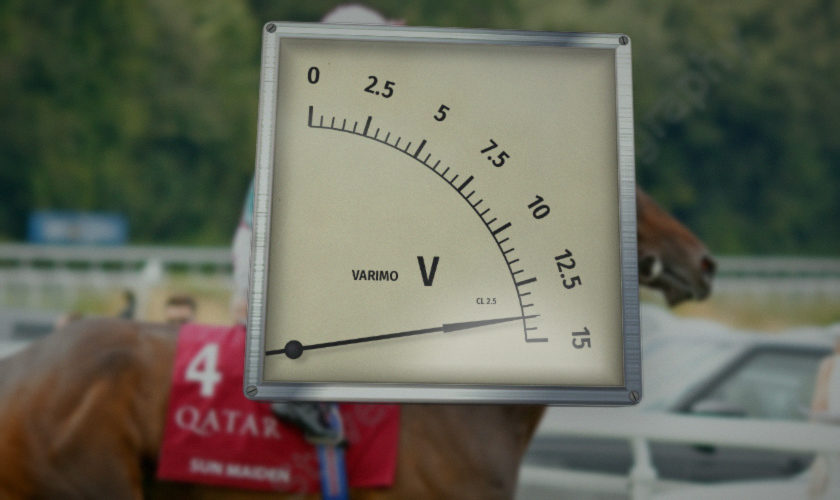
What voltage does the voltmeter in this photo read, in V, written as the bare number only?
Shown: 14
